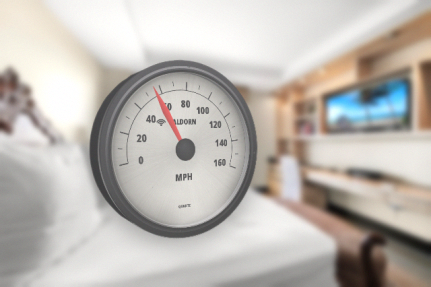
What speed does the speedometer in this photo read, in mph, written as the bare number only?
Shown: 55
